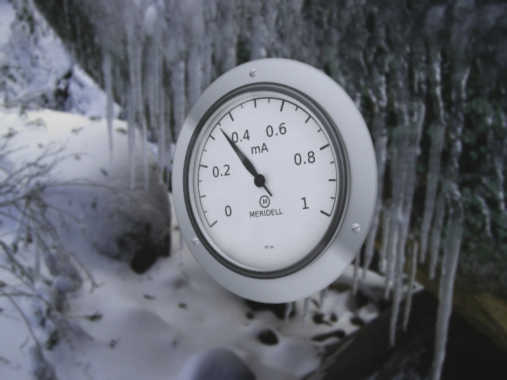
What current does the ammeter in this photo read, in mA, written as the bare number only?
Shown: 0.35
